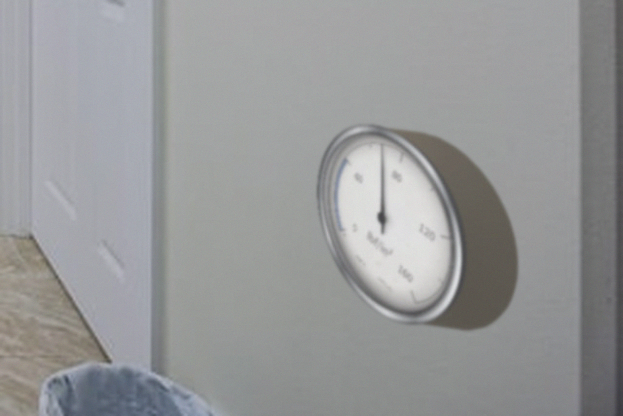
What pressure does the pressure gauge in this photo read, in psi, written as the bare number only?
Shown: 70
